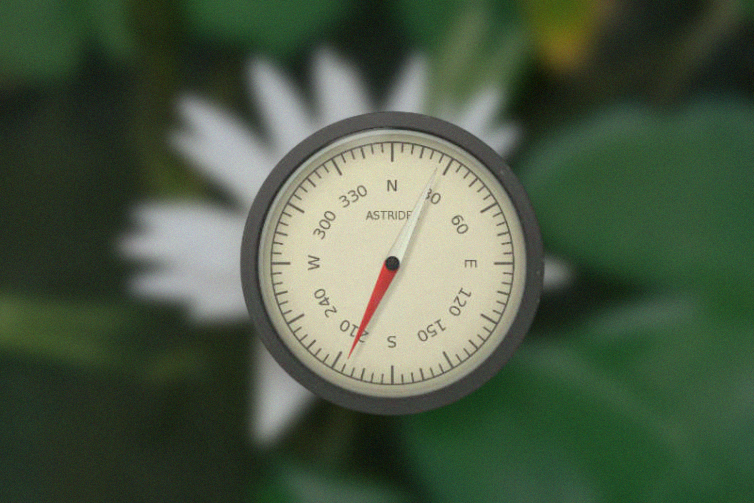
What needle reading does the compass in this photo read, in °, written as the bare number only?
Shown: 205
